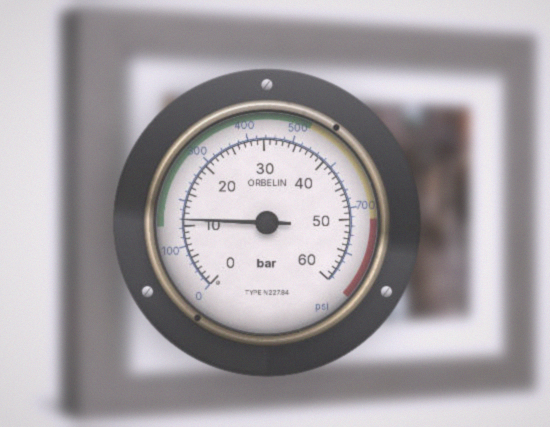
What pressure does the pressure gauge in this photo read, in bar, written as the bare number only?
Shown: 11
